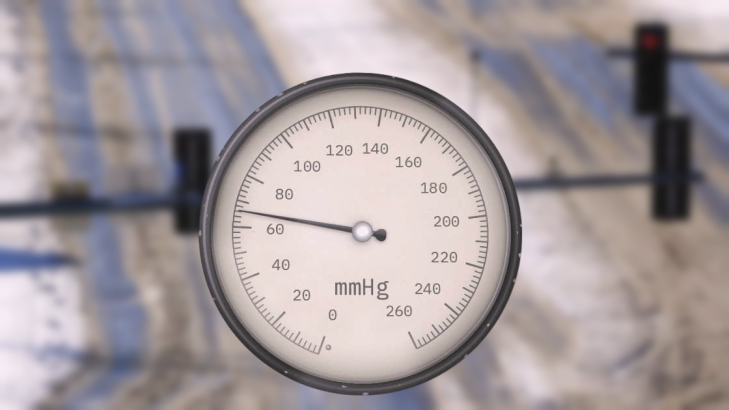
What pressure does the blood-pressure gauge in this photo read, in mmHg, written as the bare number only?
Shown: 66
